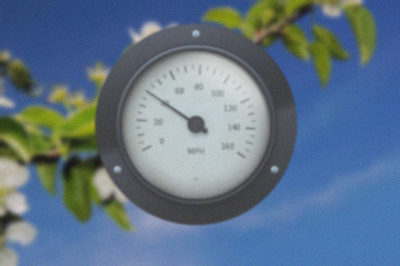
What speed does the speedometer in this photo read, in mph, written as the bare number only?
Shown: 40
